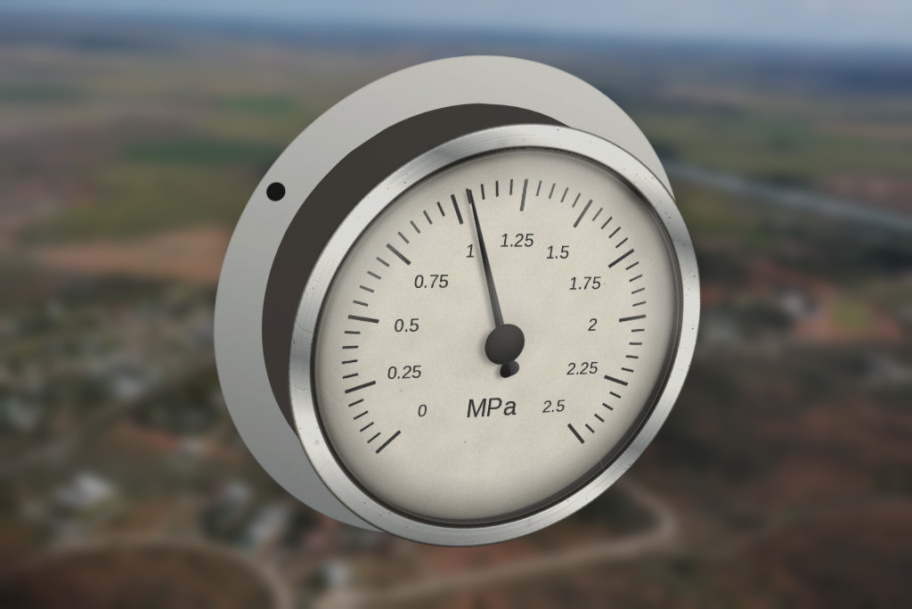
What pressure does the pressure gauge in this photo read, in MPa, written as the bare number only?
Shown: 1.05
